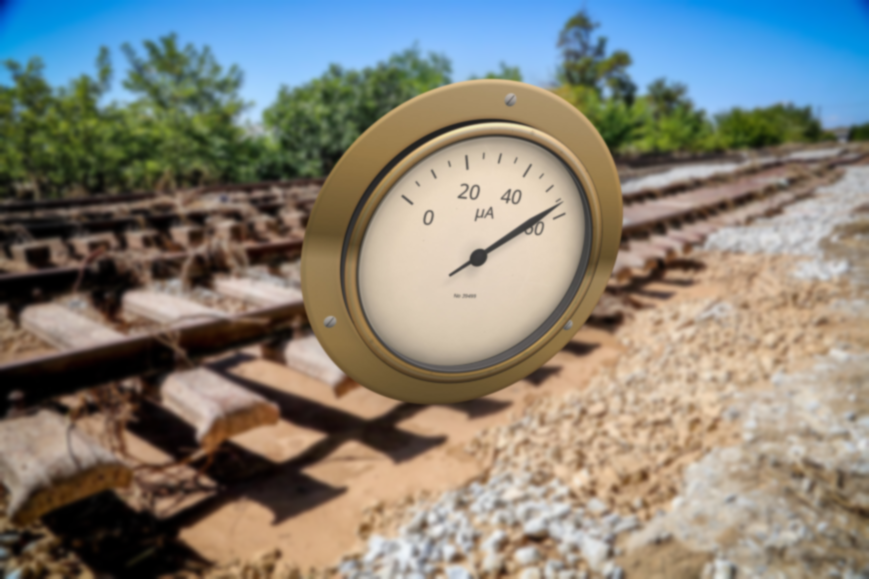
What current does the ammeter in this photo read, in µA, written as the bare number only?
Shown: 55
